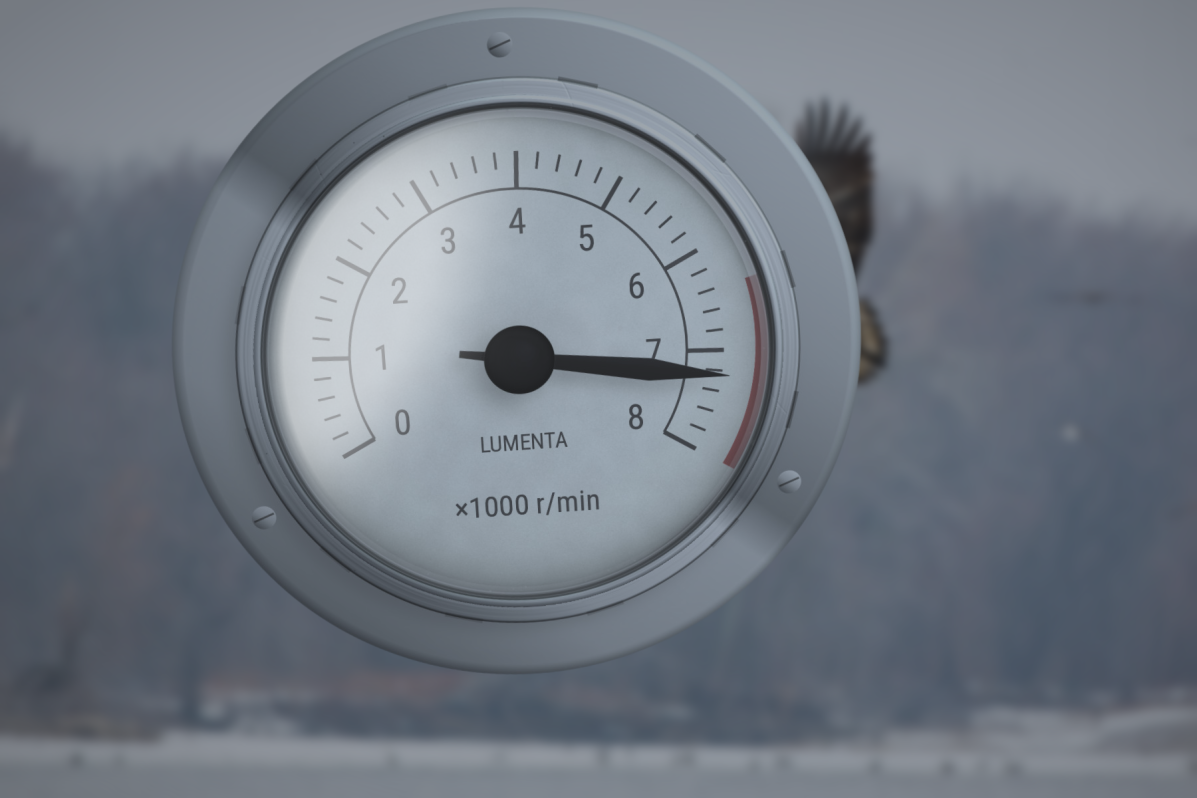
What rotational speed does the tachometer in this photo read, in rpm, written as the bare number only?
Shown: 7200
